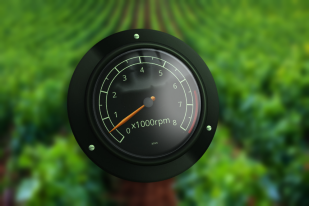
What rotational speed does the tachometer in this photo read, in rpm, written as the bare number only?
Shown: 500
